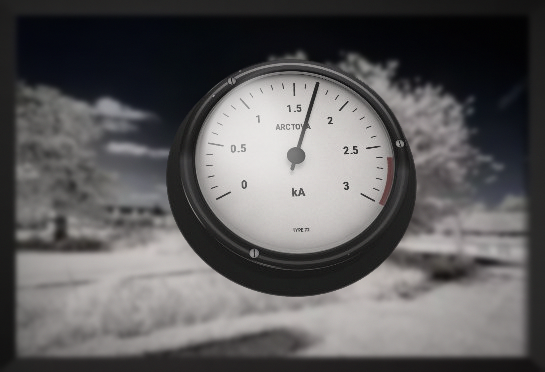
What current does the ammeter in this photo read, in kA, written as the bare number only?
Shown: 1.7
